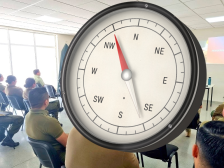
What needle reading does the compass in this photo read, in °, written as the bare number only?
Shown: 330
